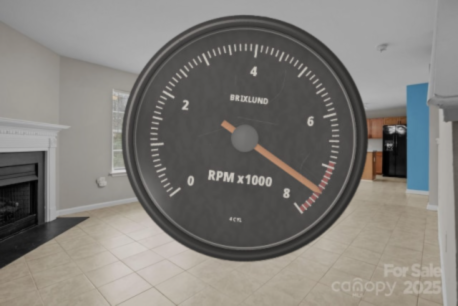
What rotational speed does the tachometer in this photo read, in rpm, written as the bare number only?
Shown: 7500
